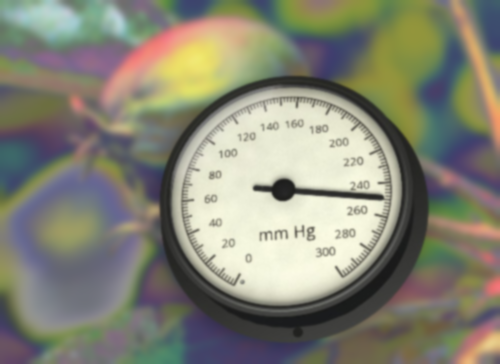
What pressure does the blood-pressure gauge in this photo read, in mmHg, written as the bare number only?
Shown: 250
